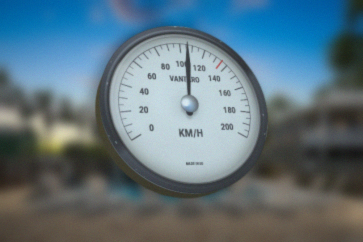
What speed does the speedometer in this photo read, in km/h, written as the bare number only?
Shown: 105
